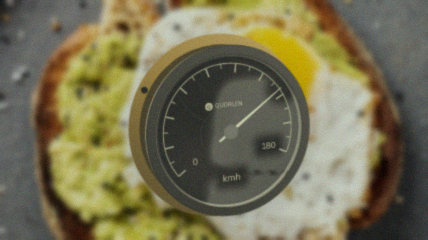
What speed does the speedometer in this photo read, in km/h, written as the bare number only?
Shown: 135
